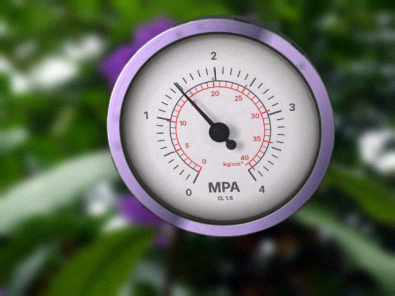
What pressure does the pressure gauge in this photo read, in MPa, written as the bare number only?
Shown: 1.5
